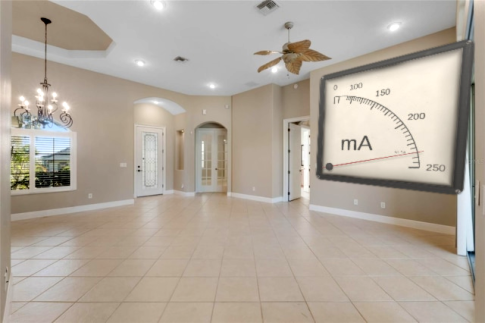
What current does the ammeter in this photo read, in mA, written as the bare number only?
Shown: 235
